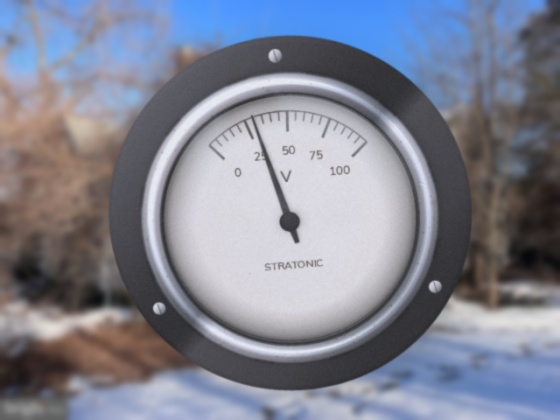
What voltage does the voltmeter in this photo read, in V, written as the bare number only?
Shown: 30
